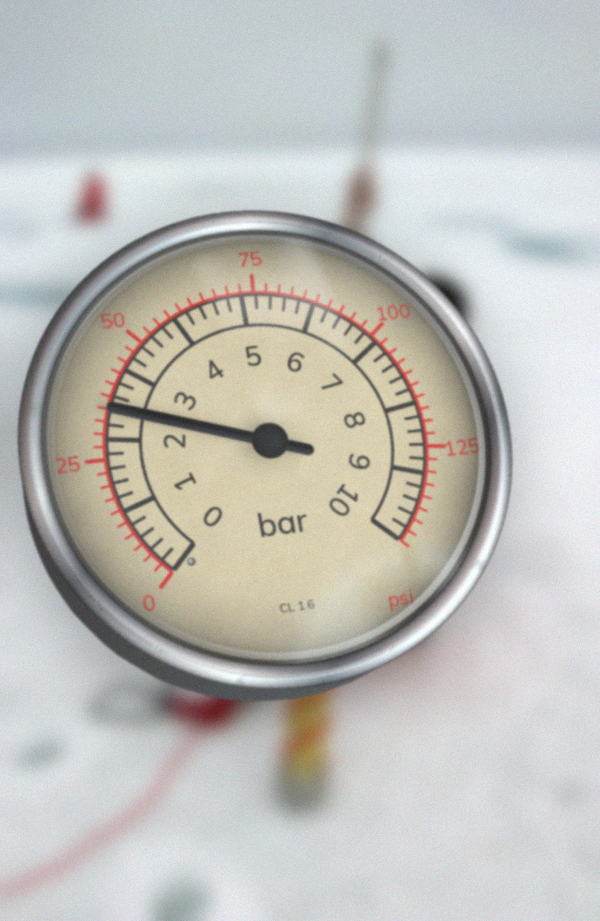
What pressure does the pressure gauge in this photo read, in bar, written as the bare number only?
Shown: 2.4
